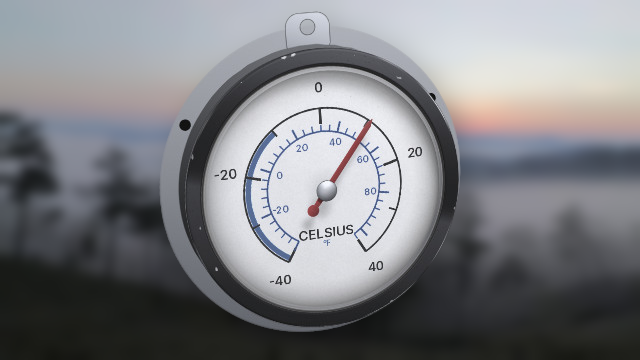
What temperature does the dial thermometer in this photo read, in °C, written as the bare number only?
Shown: 10
